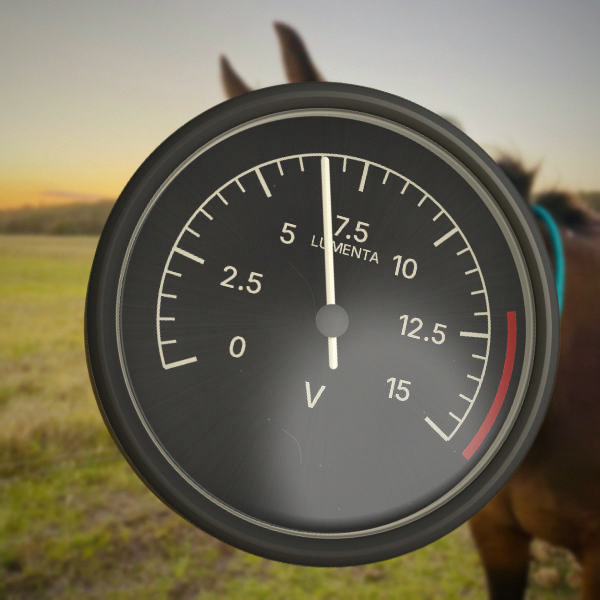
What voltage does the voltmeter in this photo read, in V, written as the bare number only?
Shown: 6.5
